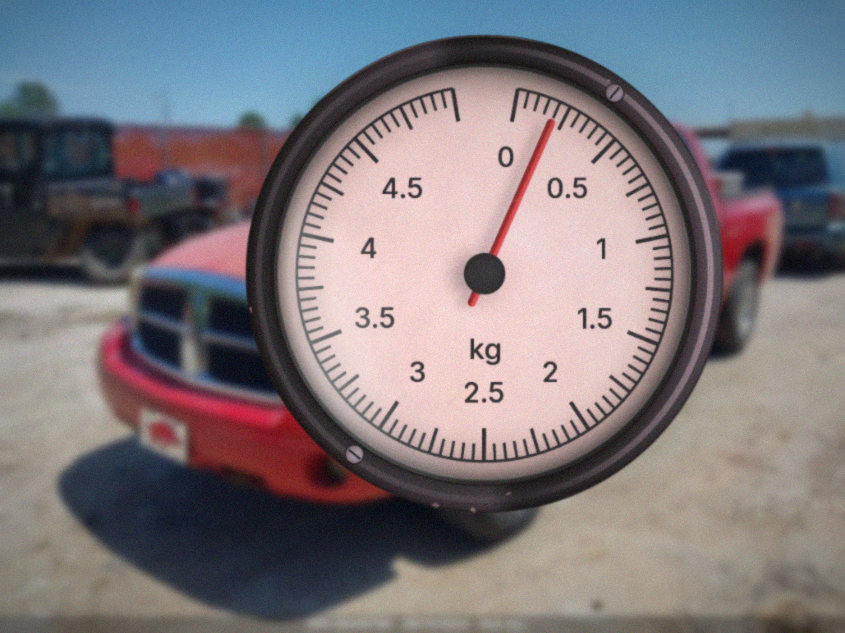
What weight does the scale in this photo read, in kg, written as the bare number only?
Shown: 0.2
